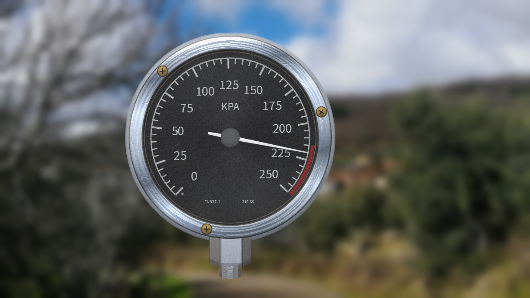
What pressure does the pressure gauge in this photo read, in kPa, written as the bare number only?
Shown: 220
